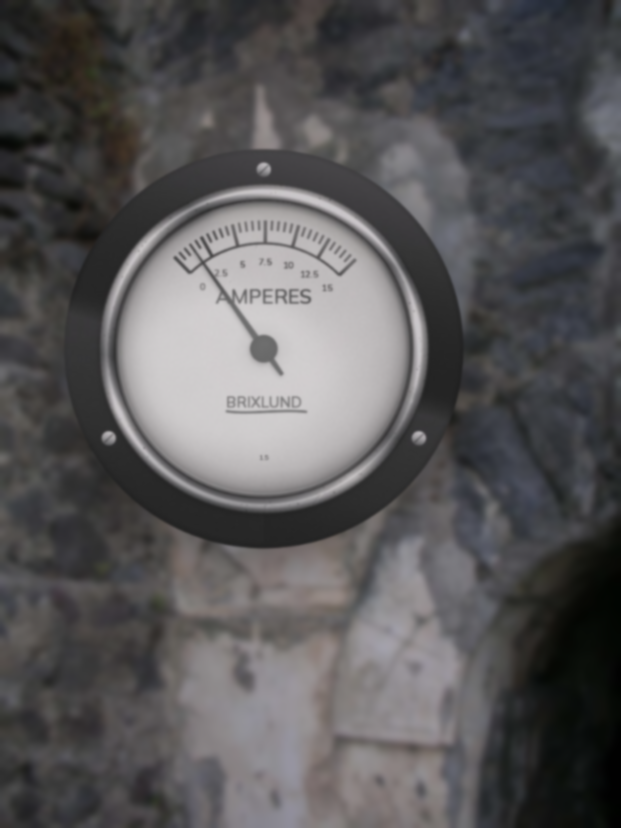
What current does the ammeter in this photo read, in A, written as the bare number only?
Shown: 1.5
